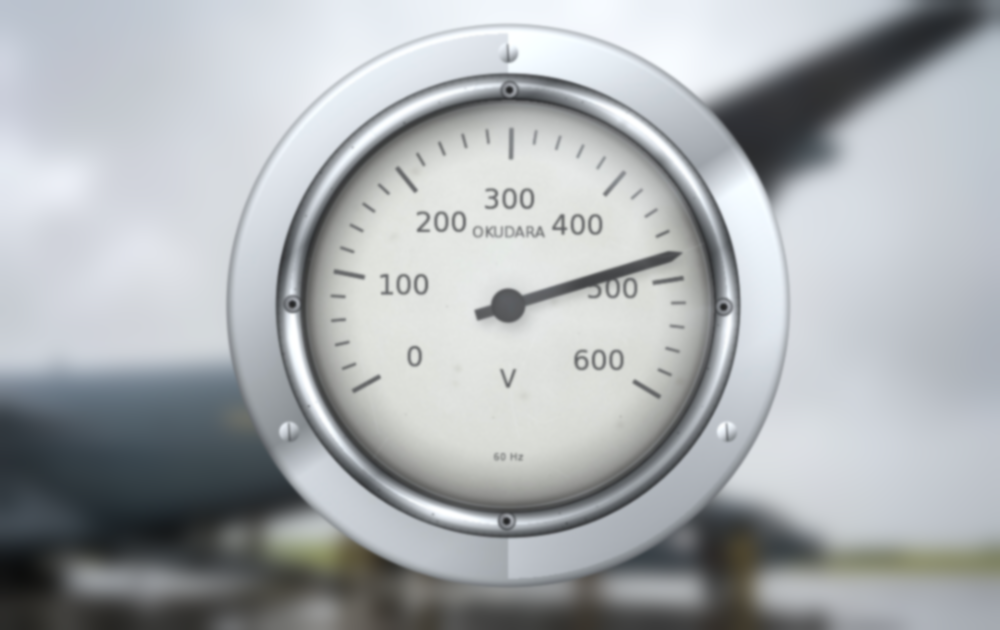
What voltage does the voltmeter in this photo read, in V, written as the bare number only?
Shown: 480
